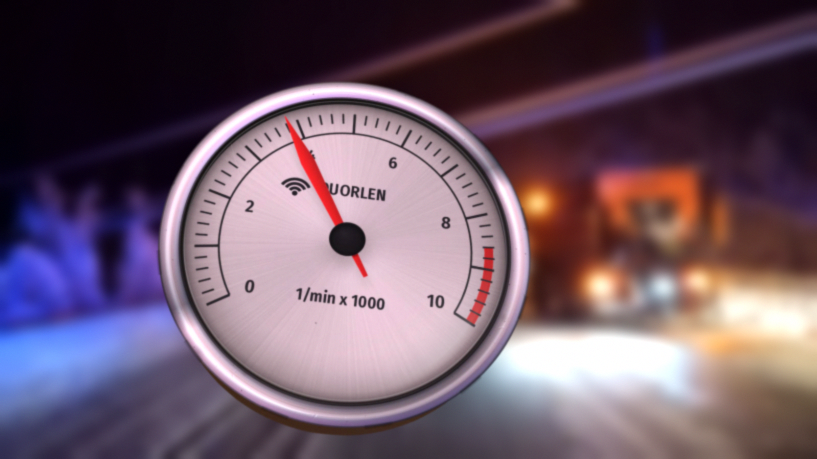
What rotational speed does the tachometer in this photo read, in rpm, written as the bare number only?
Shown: 3800
